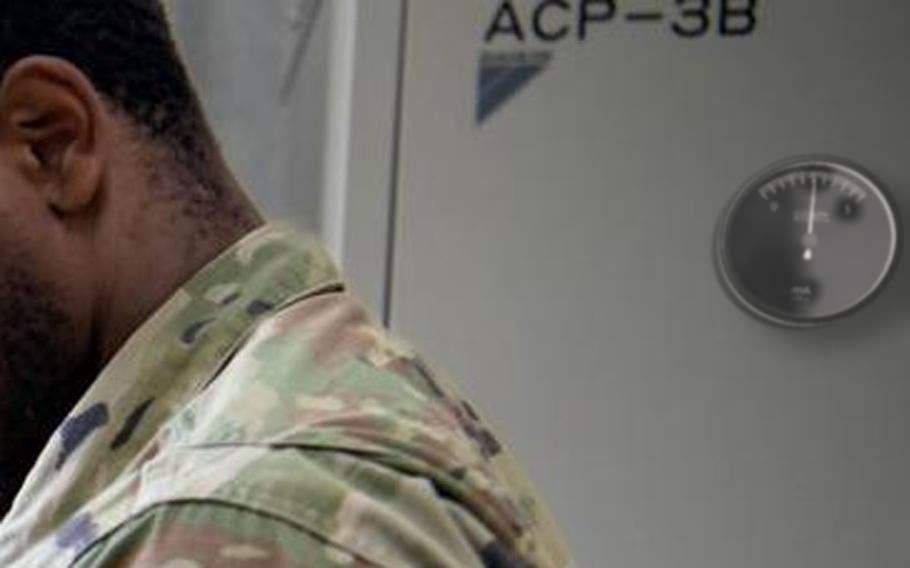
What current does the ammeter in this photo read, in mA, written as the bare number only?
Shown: 2.5
